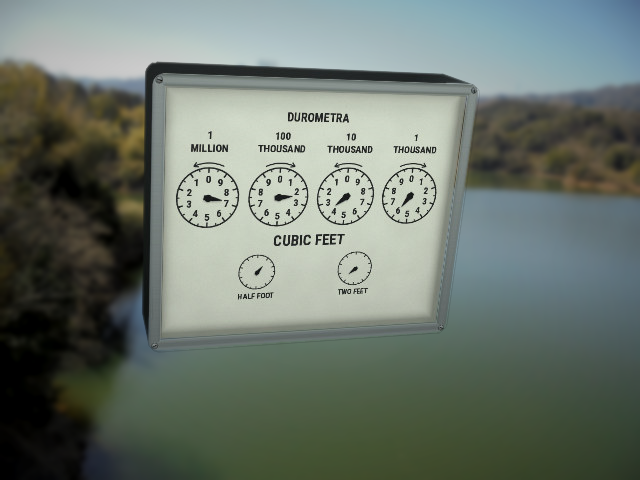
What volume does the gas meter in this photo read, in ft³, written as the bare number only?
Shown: 723600
